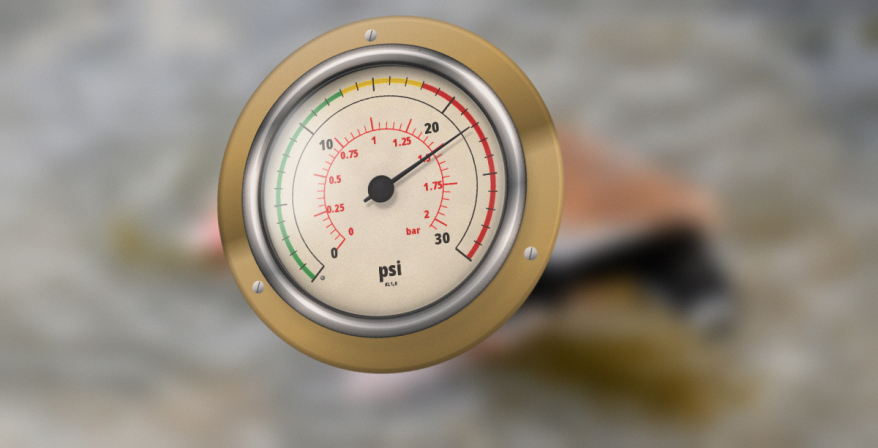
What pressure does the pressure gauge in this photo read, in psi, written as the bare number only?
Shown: 22
